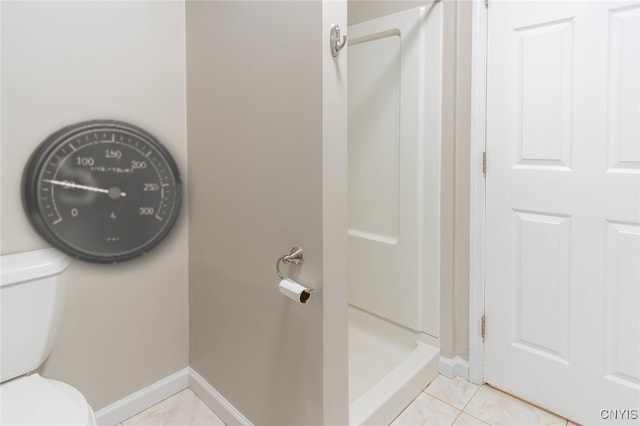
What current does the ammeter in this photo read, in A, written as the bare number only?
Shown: 50
